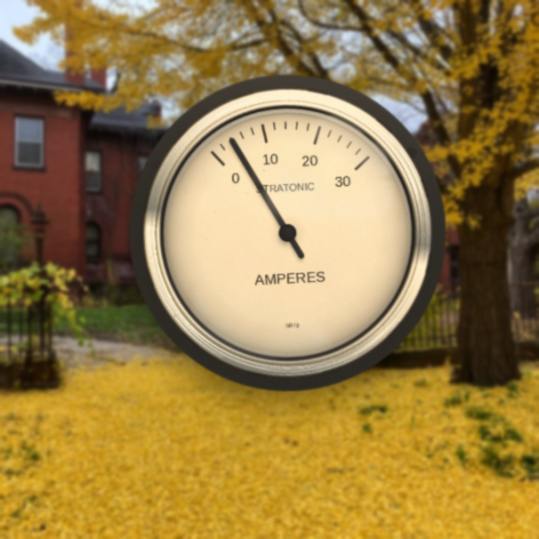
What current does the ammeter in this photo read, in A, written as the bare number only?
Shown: 4
